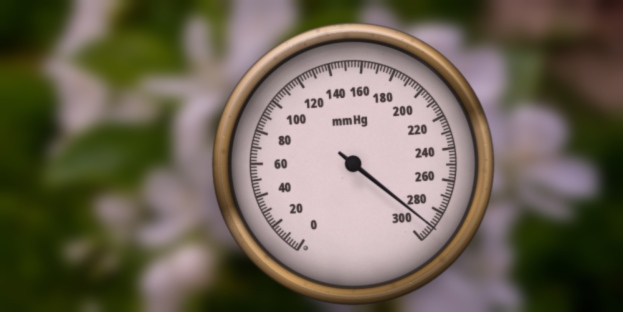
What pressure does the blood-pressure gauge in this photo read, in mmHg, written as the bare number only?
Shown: 290
